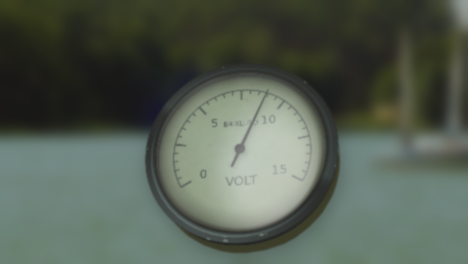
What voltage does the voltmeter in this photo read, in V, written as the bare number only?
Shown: 9
